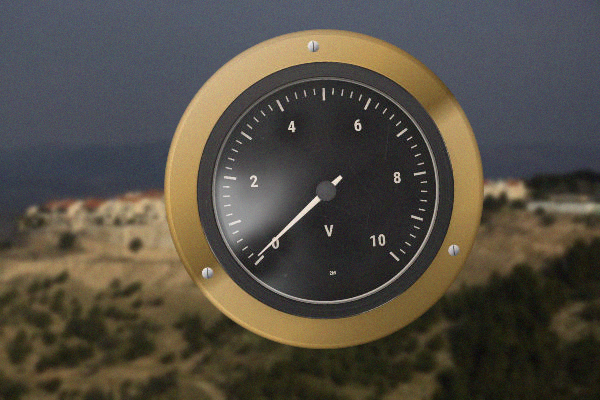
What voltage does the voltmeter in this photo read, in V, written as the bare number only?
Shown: 0.1
